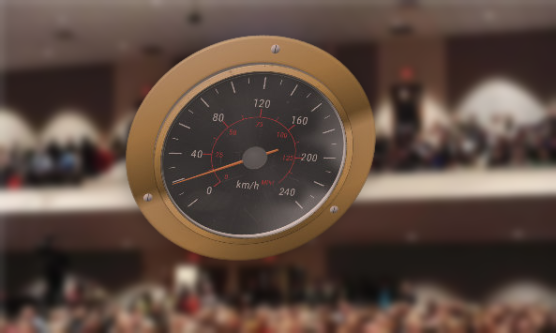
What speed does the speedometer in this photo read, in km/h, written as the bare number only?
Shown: 20
